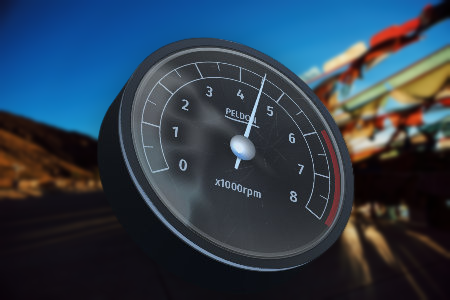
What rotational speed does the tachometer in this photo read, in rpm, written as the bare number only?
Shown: 4500
